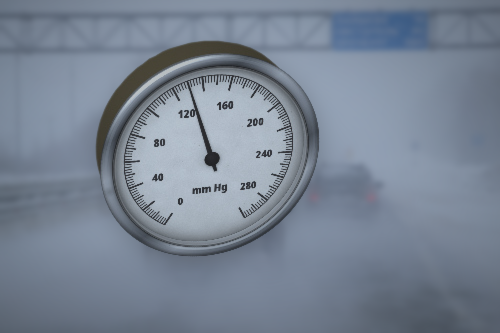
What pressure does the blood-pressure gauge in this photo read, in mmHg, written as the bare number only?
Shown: 130
